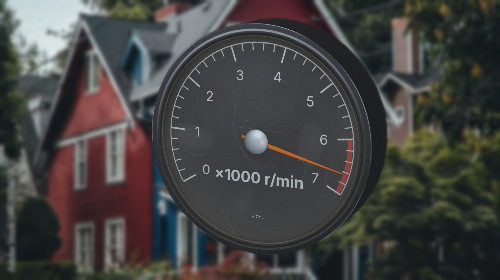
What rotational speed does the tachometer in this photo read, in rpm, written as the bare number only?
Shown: 6600
